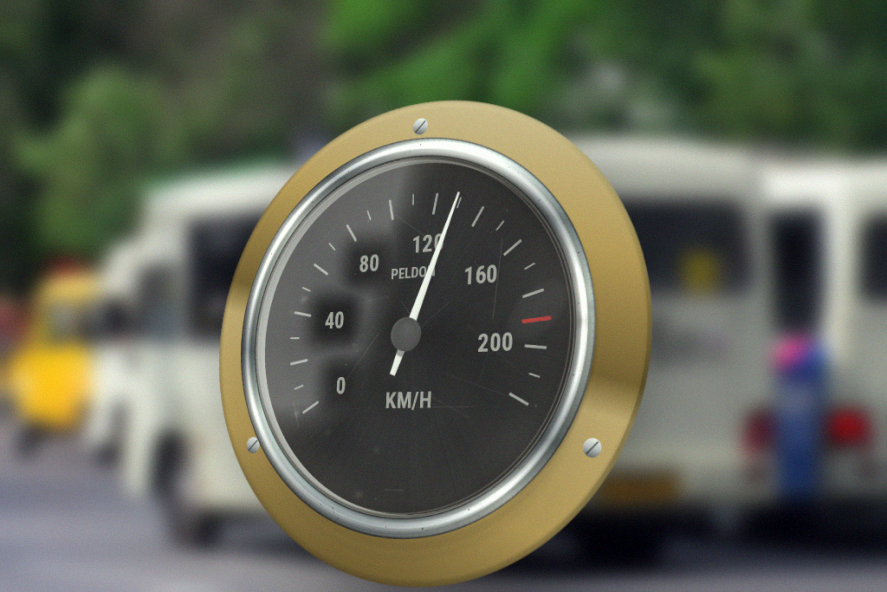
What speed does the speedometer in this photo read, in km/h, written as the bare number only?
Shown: 130
